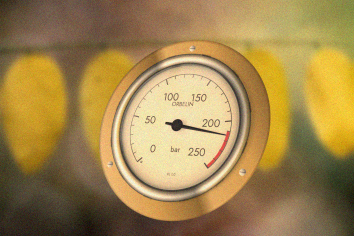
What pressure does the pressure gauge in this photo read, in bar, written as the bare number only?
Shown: 215
